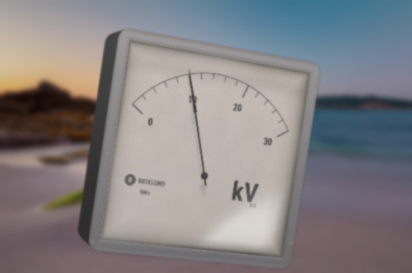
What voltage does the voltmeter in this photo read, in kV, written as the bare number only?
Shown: 10
